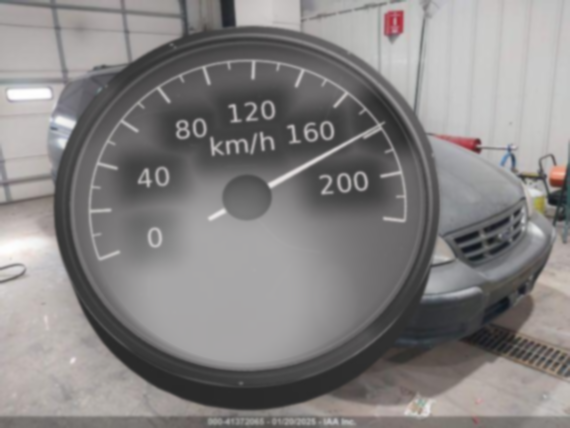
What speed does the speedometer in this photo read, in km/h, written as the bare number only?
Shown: 180
